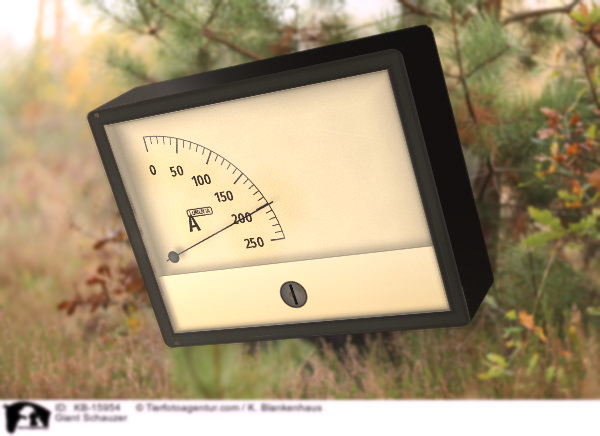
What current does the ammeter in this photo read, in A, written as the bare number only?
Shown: 200
